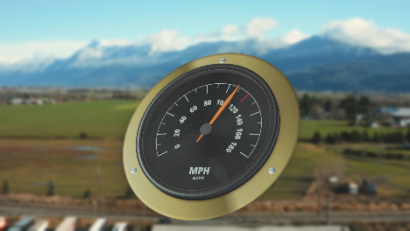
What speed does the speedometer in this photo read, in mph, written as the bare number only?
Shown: 110
